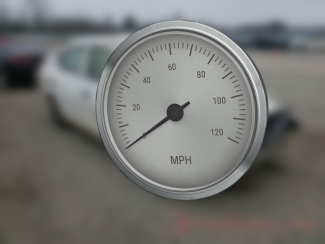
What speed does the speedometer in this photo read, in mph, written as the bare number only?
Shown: 0
